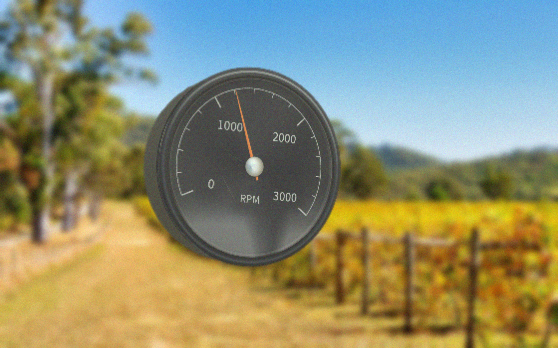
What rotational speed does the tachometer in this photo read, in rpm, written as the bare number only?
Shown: 1200
